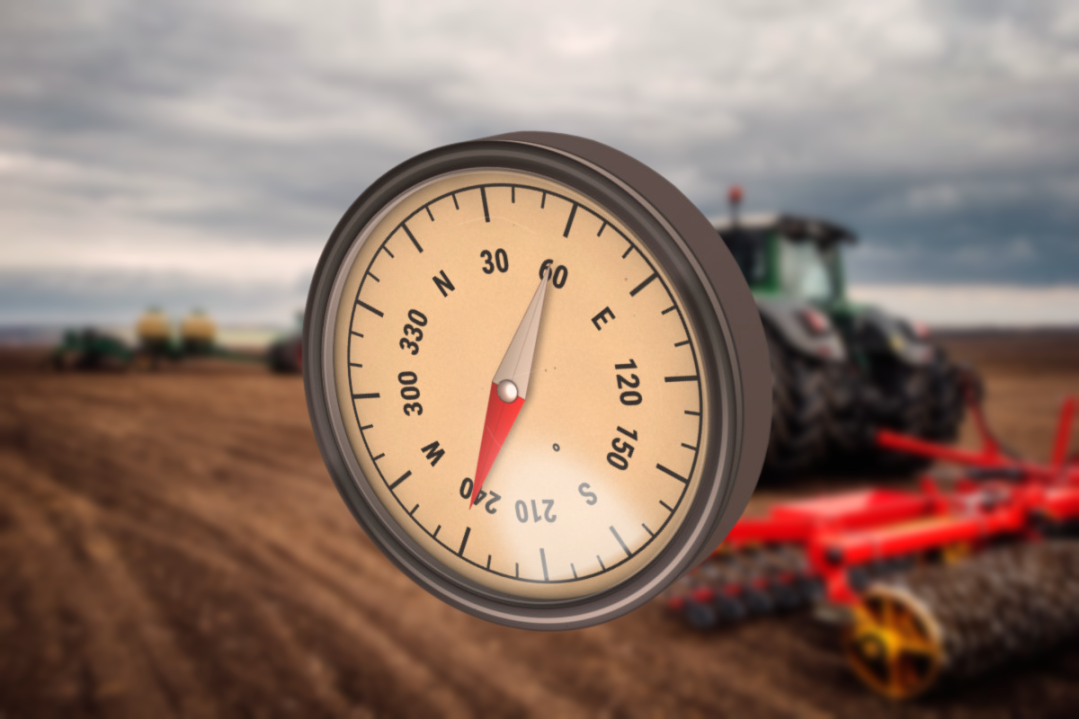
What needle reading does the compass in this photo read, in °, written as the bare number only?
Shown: 240
